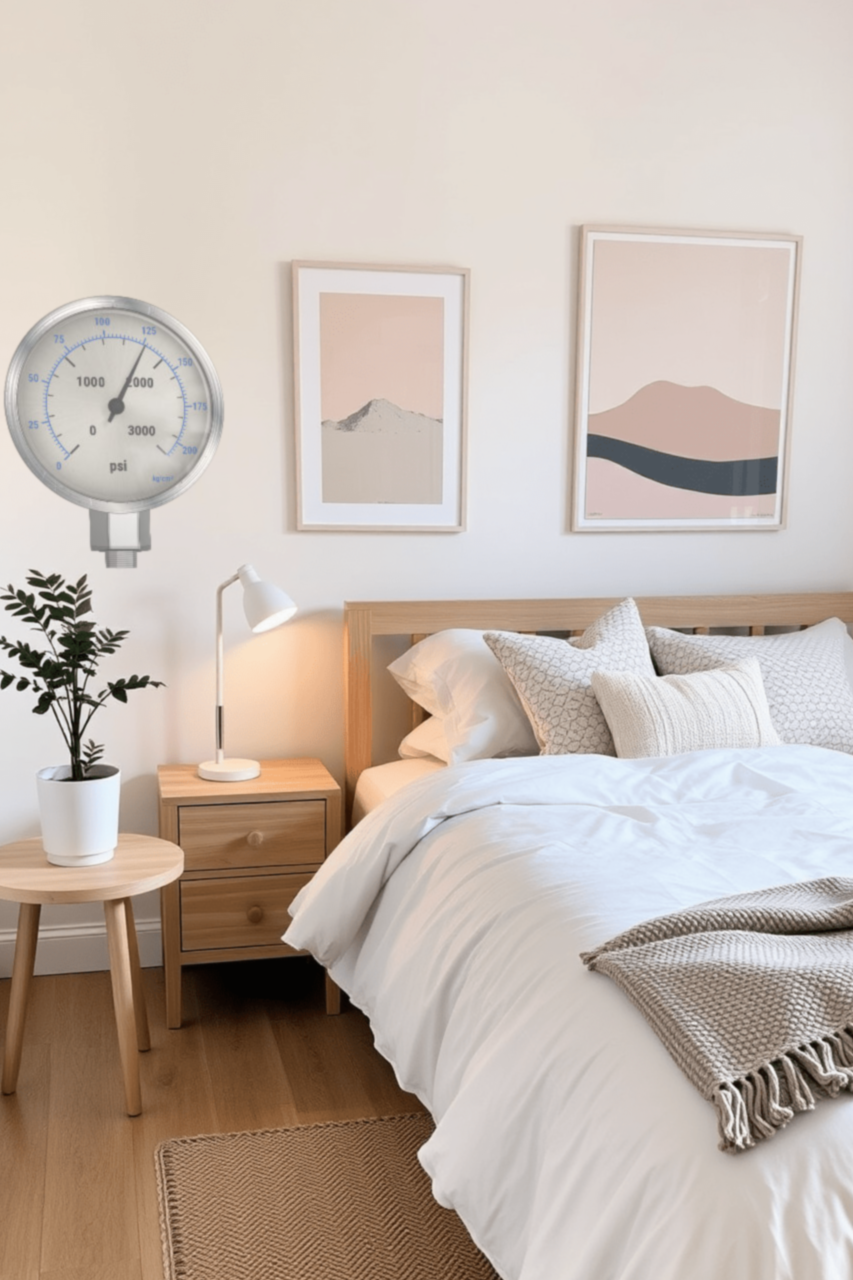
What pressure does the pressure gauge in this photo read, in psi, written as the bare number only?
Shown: 1800
